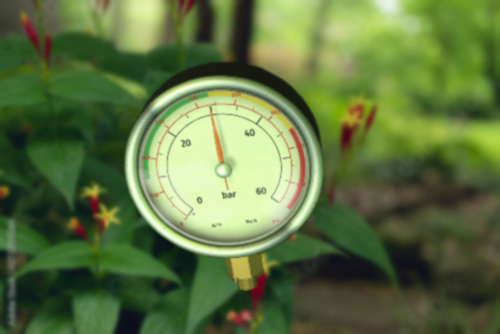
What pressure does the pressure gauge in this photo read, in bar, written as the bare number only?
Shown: 30
